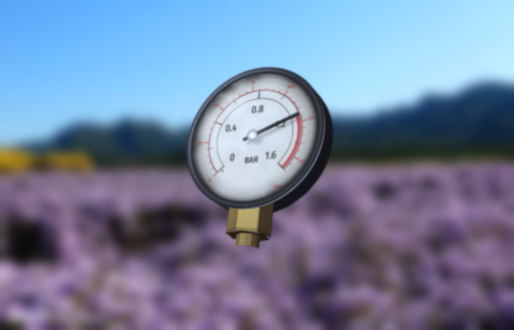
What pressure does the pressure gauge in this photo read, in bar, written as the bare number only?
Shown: 1.2
